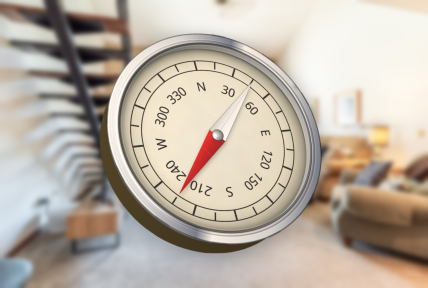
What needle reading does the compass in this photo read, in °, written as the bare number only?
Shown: 225
